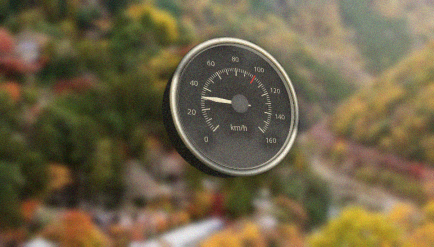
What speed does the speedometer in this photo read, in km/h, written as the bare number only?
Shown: 30
